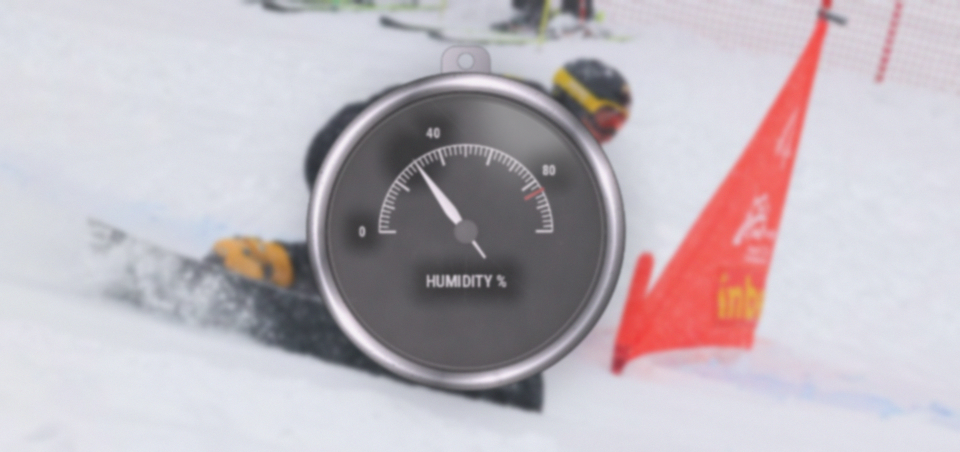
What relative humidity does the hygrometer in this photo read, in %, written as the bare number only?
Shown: 30
